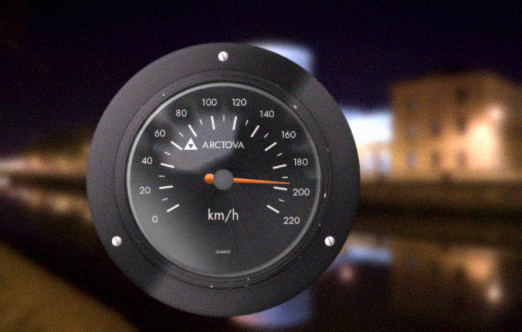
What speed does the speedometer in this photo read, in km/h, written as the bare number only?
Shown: 195
